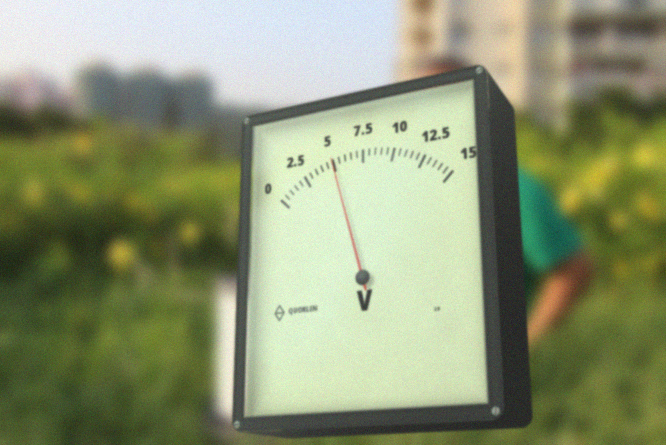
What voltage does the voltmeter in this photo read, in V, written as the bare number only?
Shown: 5
